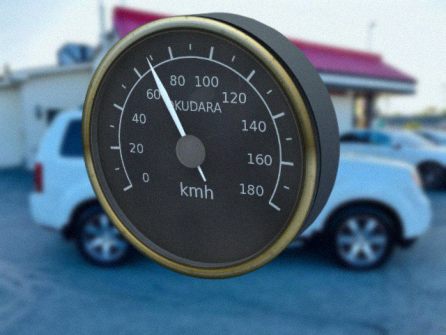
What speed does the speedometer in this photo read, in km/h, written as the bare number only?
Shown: 70
